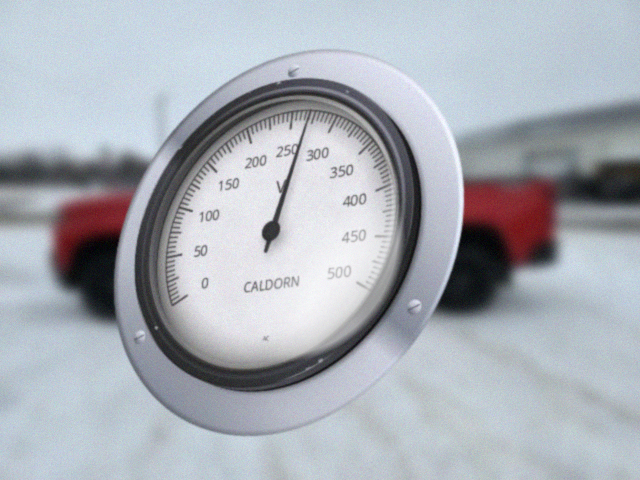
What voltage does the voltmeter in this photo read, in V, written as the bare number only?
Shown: 275
